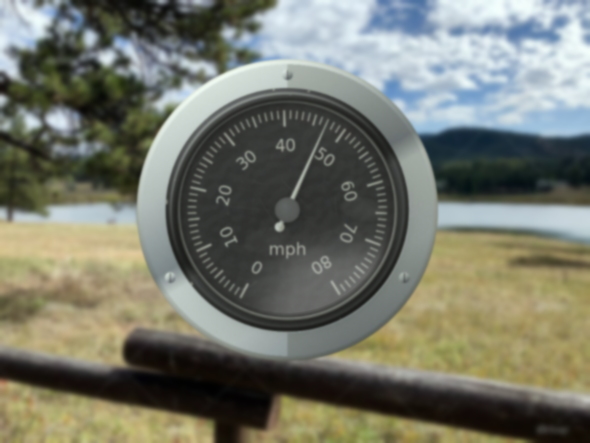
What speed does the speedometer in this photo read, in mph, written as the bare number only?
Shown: 47
